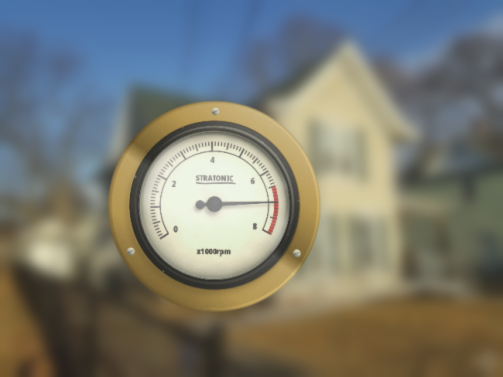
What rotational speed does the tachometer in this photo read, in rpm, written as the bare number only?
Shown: 7000
